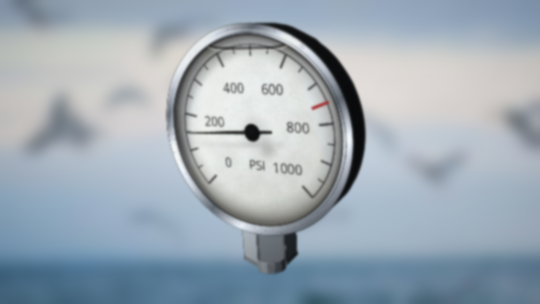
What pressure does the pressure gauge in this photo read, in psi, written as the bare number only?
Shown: 150
